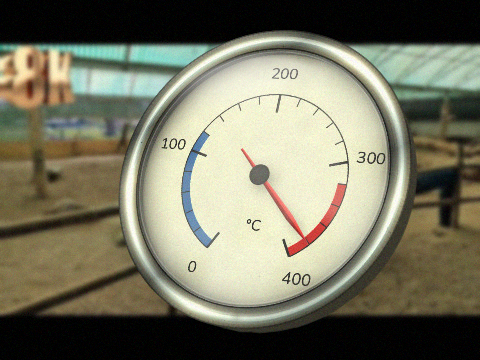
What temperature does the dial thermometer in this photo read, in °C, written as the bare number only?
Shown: 380
